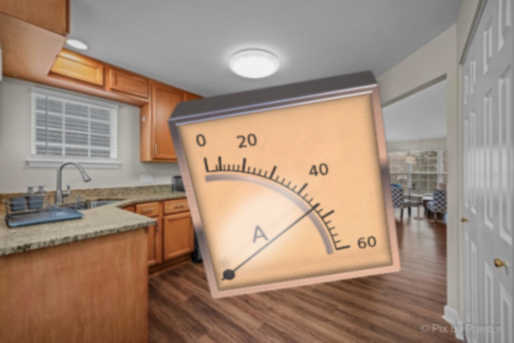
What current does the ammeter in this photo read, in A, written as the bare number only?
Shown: 46
